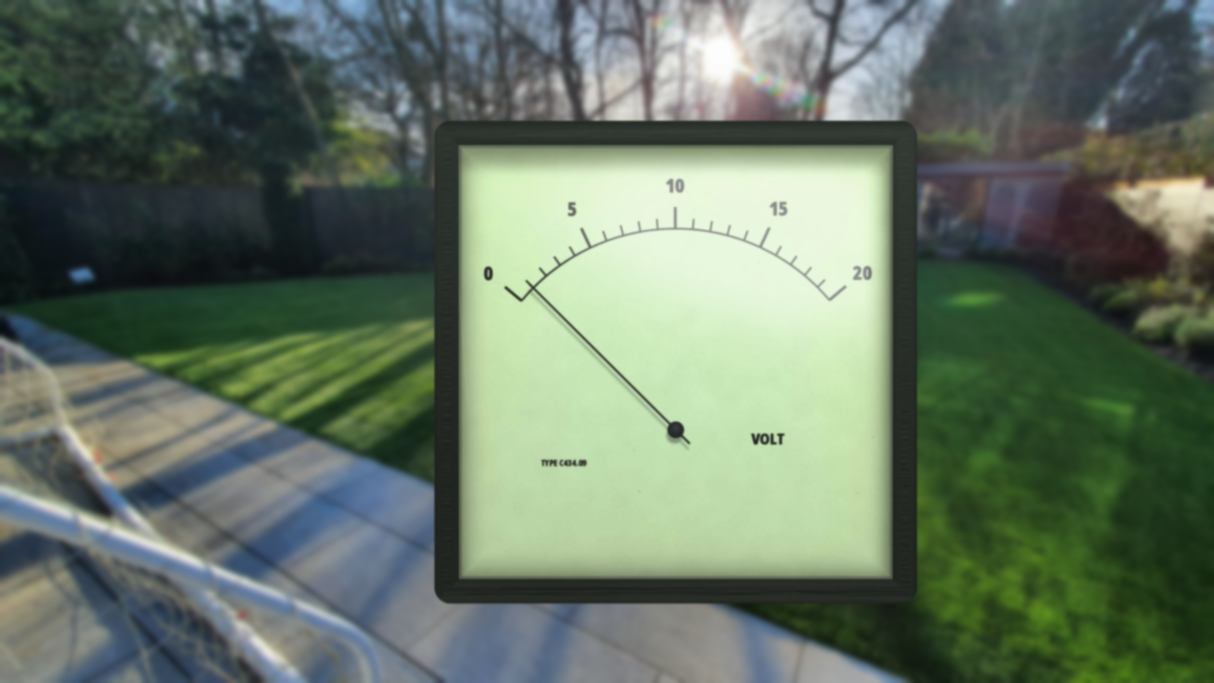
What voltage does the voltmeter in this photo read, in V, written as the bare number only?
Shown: 1
